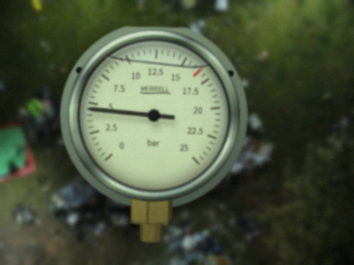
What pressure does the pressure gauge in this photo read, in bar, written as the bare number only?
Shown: 4.5
